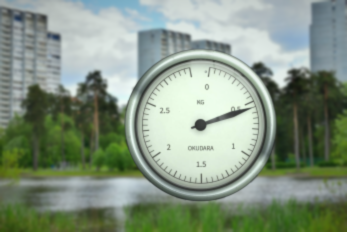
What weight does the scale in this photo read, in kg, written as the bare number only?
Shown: 0.55
